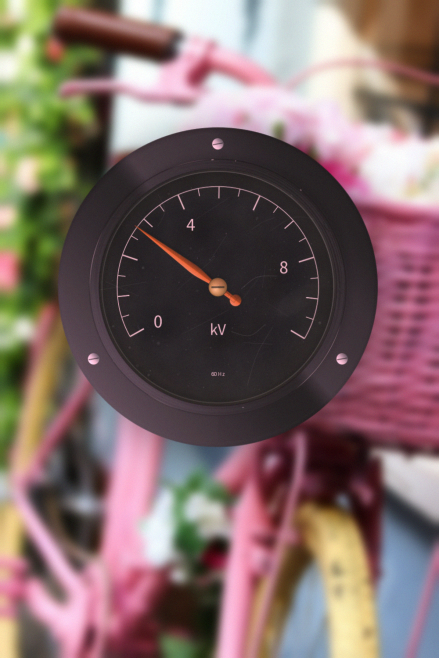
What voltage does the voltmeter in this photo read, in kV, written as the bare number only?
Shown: 2.75
